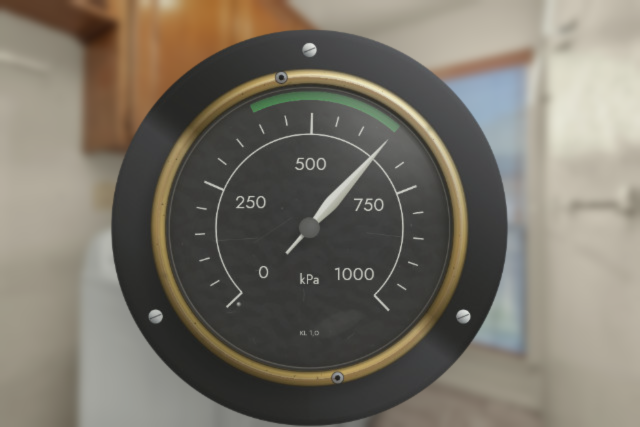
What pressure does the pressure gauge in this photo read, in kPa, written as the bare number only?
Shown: 650
